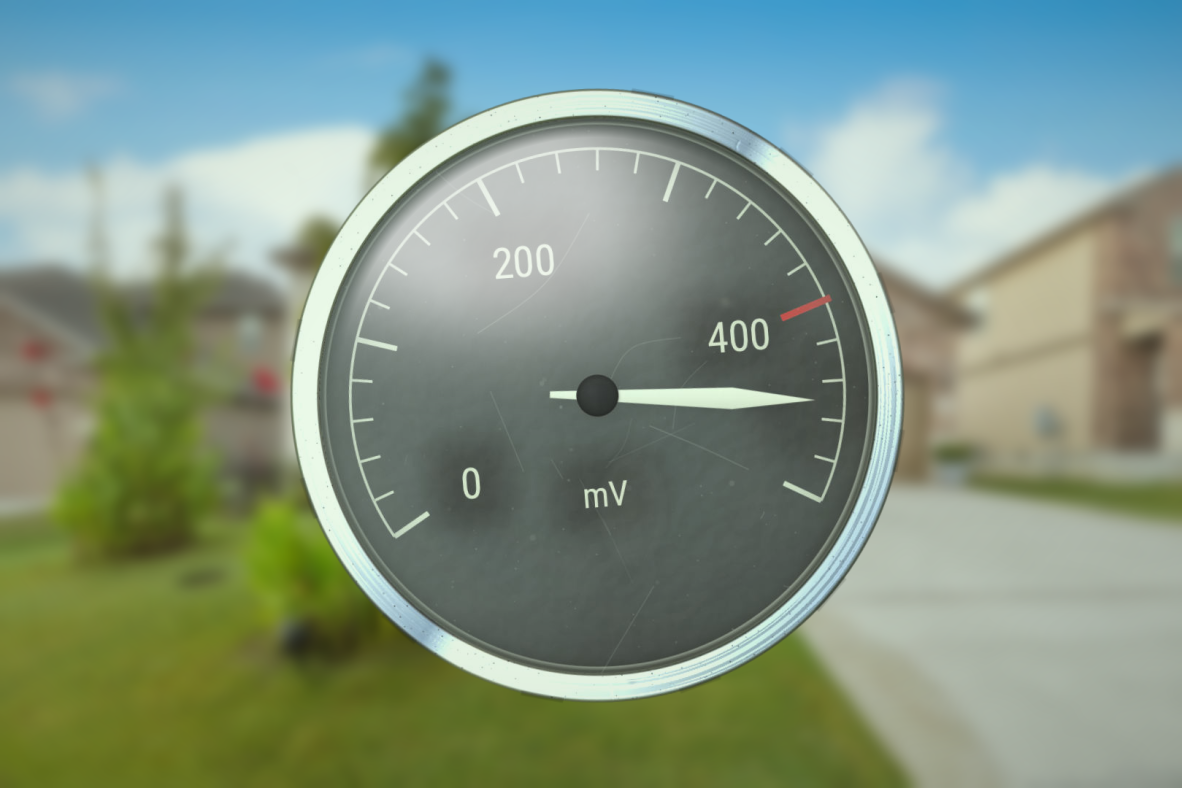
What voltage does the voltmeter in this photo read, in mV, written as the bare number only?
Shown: 450
